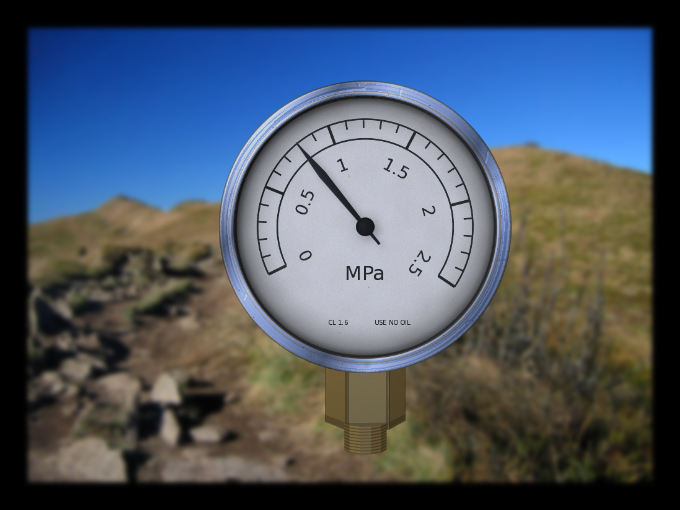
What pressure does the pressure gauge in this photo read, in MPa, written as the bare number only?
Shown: 0.8
